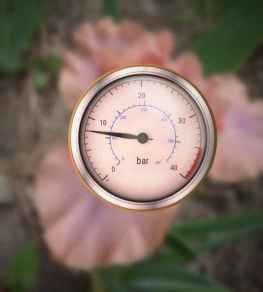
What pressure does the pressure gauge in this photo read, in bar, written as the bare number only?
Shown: 8
